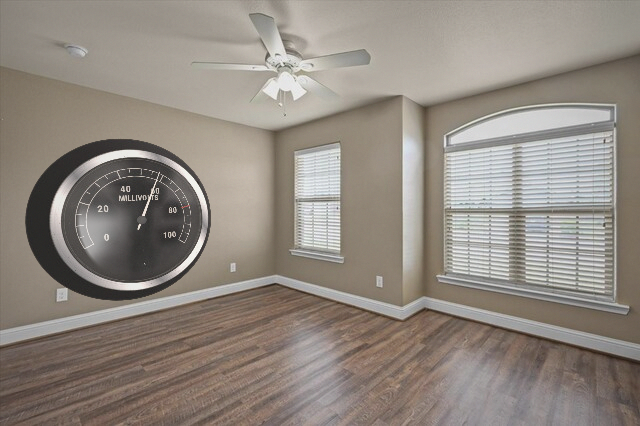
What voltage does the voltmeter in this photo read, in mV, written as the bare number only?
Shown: 57.5
